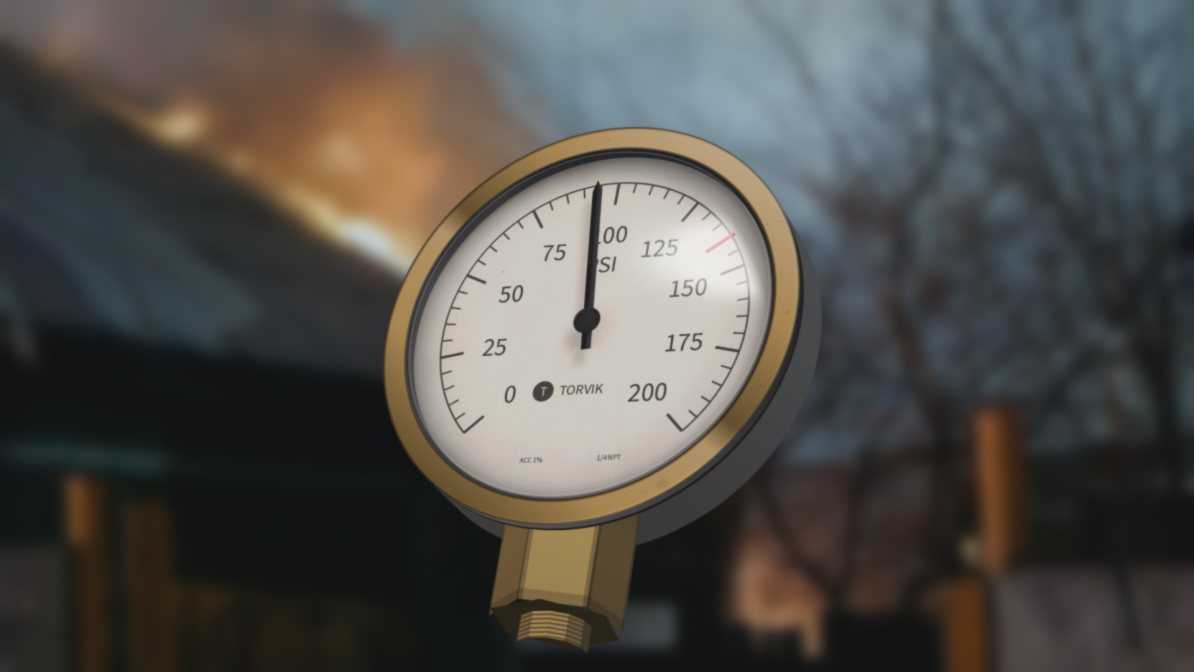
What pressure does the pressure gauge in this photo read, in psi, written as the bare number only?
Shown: 95
